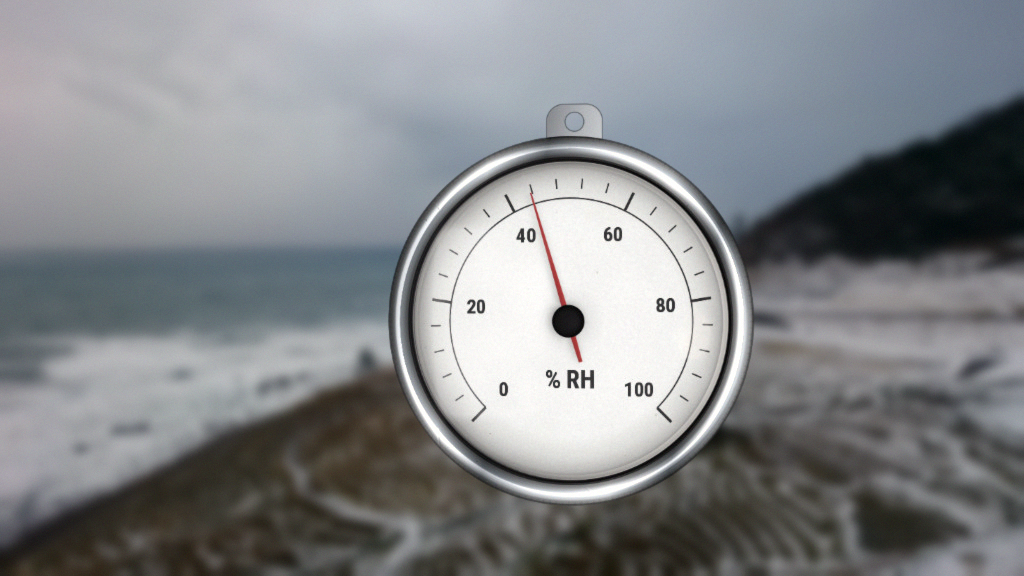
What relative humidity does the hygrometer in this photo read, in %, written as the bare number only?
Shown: 44
